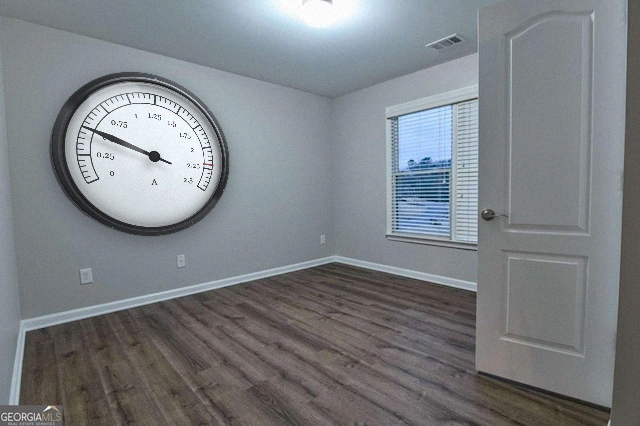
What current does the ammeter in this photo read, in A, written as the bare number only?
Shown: 0.5
